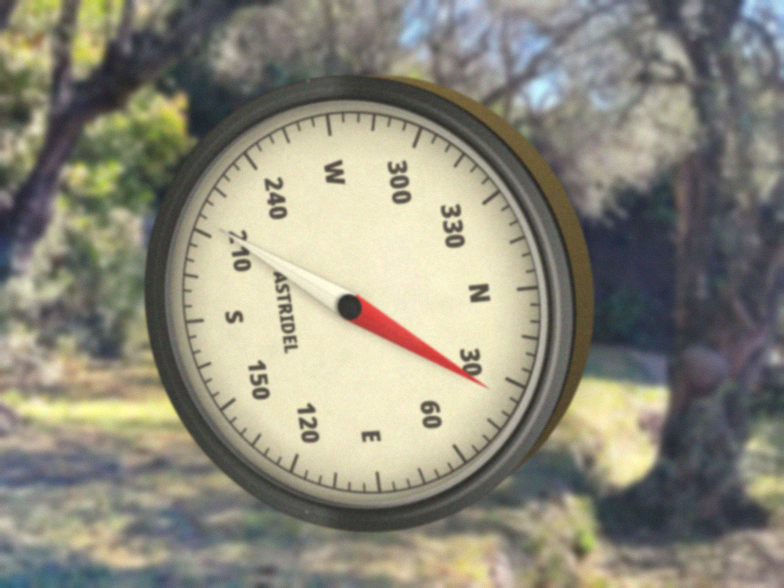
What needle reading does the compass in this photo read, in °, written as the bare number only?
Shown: 35
